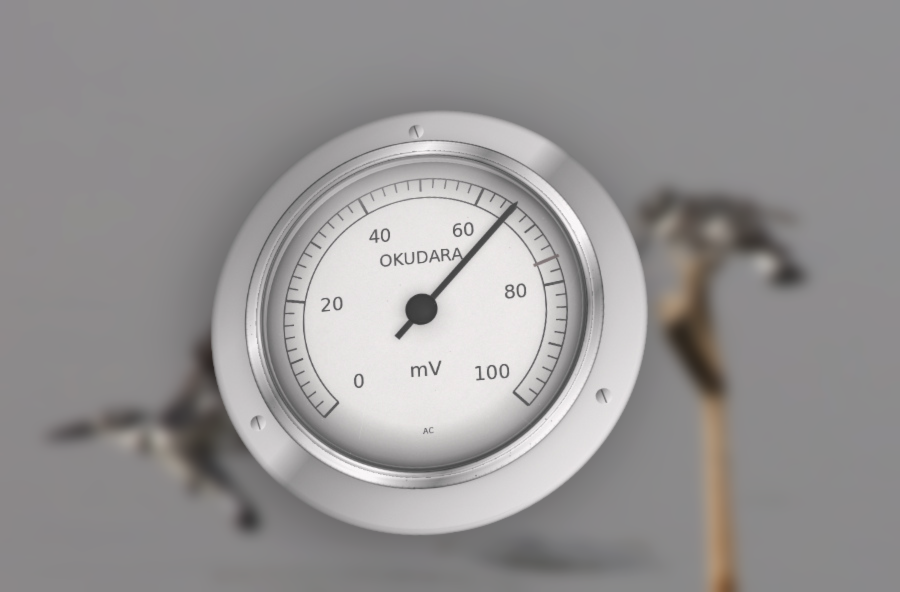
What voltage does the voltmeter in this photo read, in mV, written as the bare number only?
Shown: 66
